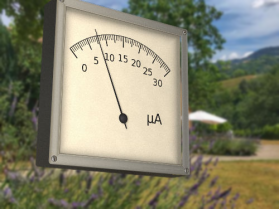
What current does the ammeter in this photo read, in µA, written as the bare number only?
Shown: 7.5
